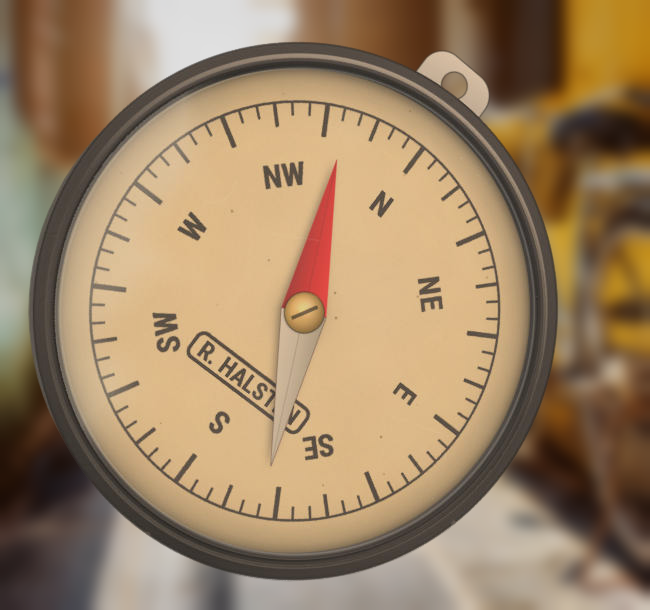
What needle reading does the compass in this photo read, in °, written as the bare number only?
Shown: 335
